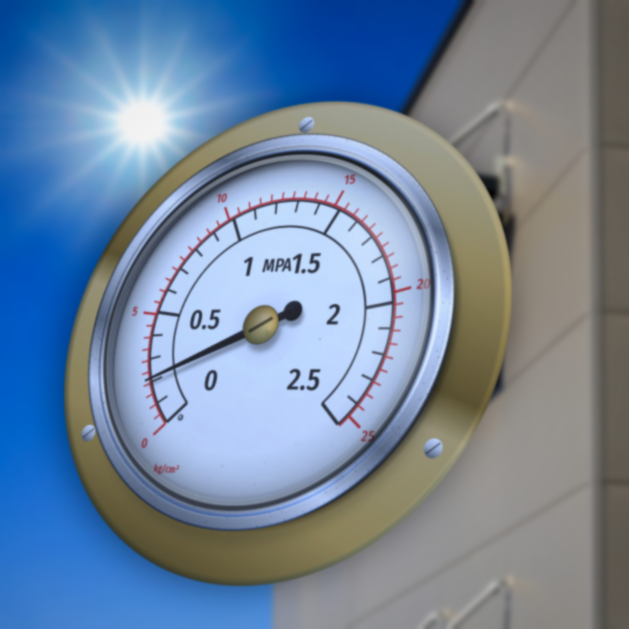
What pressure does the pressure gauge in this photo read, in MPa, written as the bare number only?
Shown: 0.2
